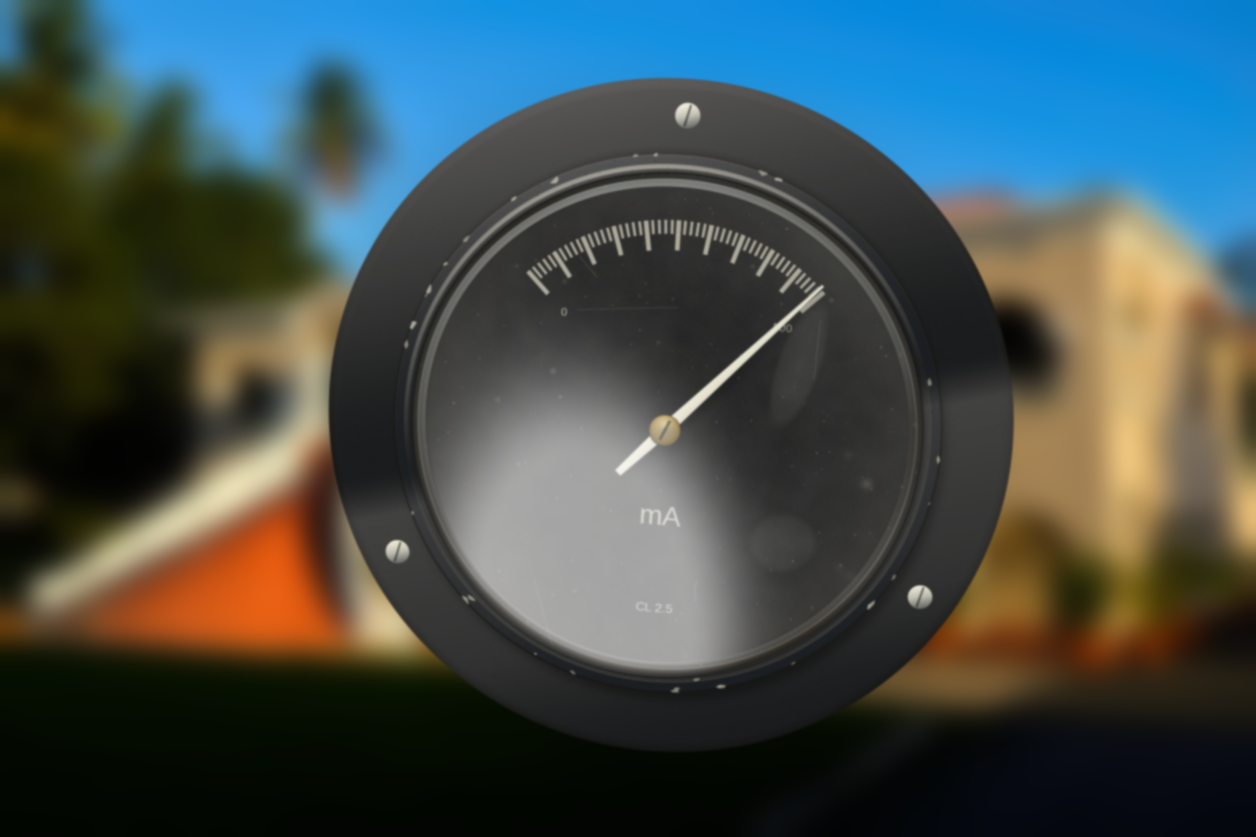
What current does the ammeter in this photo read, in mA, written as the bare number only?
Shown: 490
